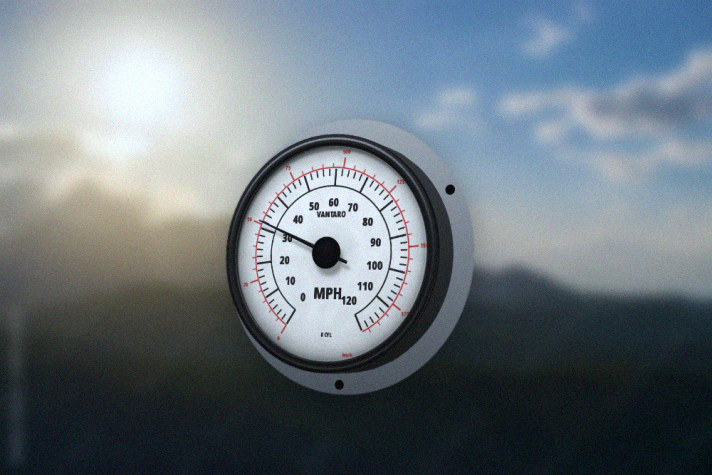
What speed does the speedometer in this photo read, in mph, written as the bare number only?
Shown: 32
